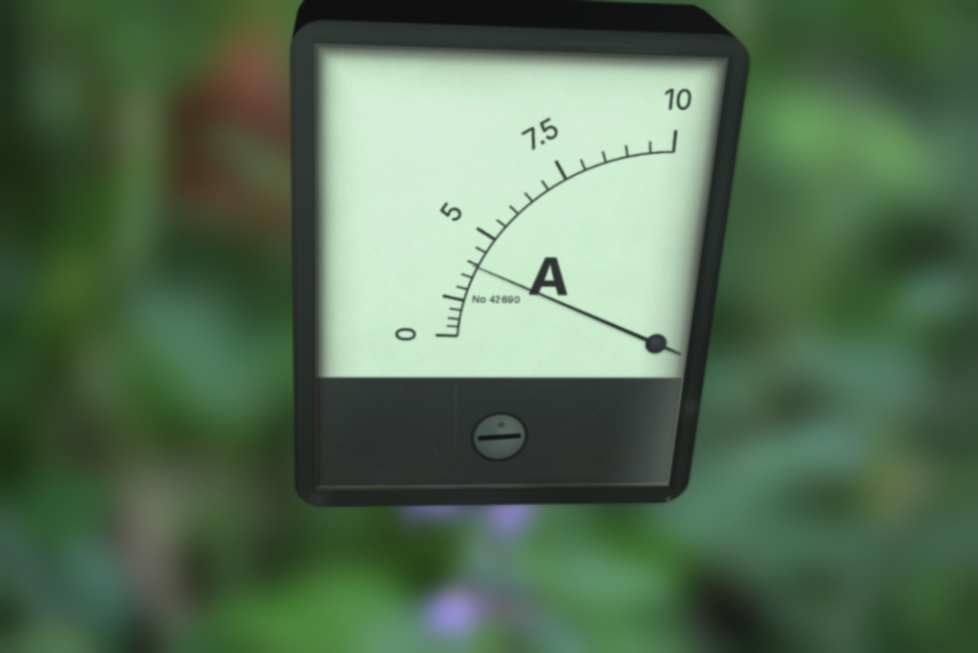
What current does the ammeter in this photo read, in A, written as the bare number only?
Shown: 4
